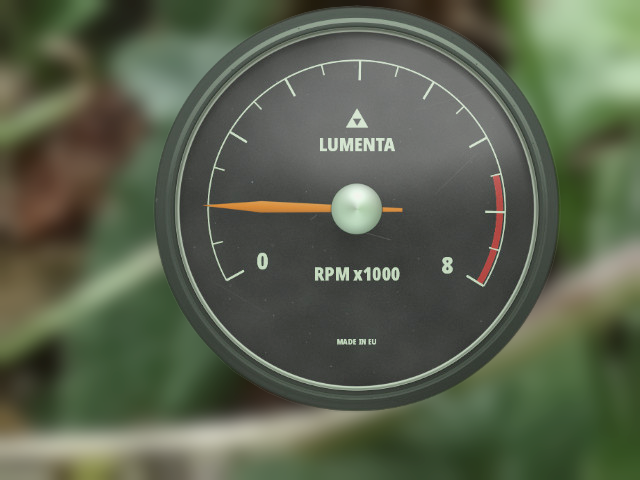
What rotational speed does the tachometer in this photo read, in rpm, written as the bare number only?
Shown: 1000
